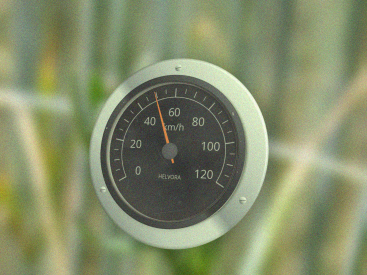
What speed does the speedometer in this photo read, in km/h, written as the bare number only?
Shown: 50
